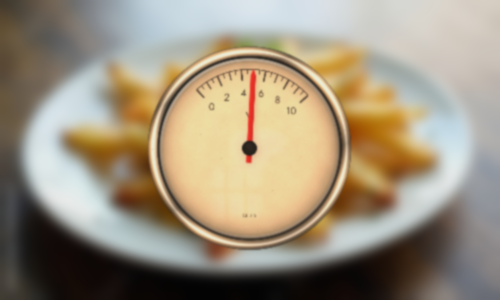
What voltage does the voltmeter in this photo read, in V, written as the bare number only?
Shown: 5
